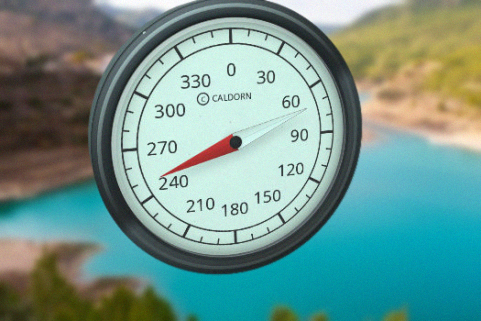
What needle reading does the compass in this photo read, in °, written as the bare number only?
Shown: 250
